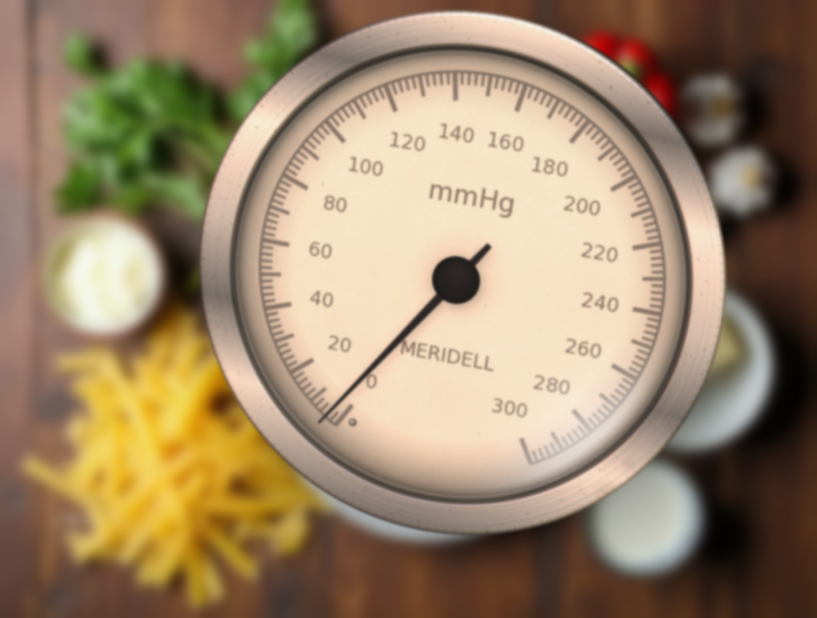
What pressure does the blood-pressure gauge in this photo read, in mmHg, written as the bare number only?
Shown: 4
